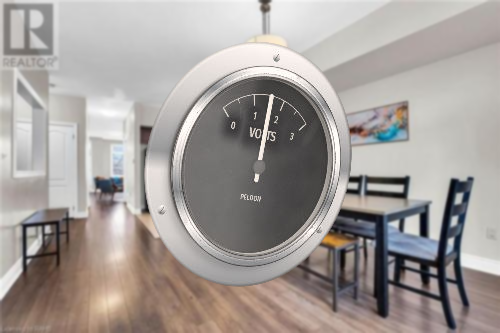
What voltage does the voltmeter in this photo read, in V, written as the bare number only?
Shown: 1.5
